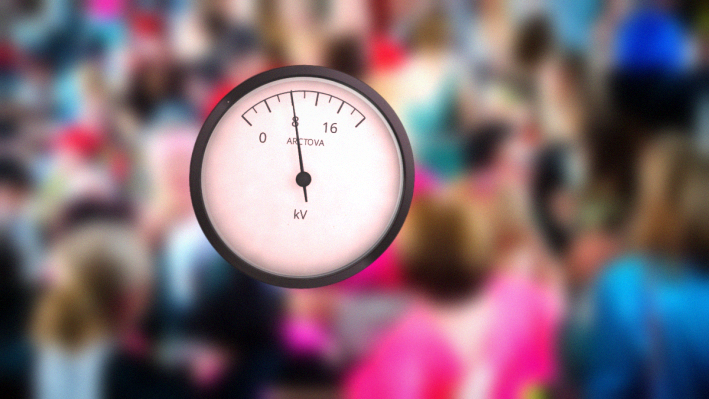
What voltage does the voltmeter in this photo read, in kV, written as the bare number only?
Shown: 8
